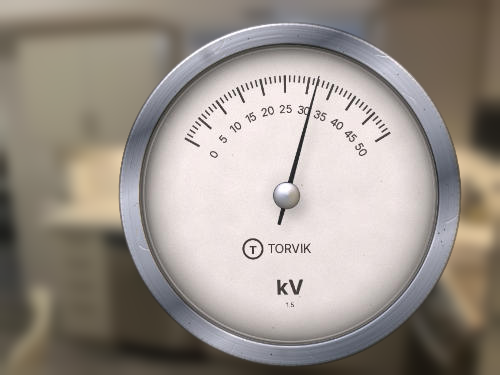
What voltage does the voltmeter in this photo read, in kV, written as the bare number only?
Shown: 32
